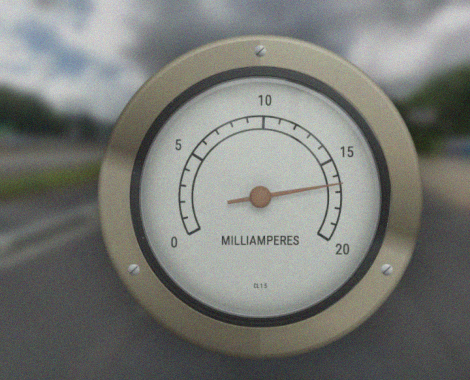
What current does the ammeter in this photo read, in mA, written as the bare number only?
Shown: 16.5
